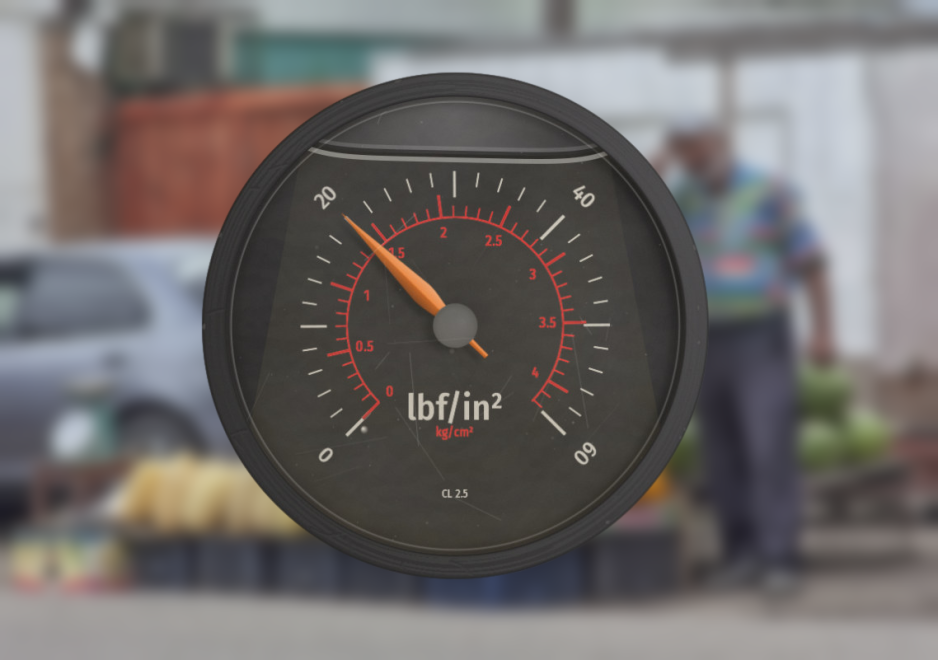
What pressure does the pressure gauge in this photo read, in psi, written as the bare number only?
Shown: 20
